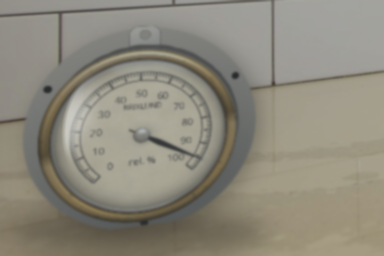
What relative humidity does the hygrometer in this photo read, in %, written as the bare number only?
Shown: 95
